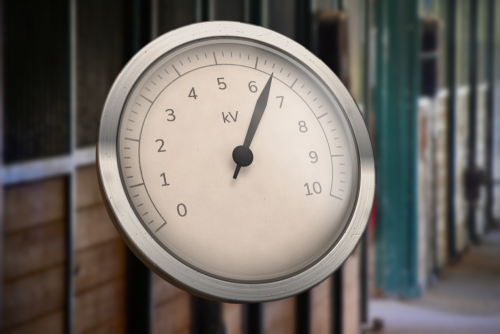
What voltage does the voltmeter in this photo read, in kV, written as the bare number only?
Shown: 6.4
